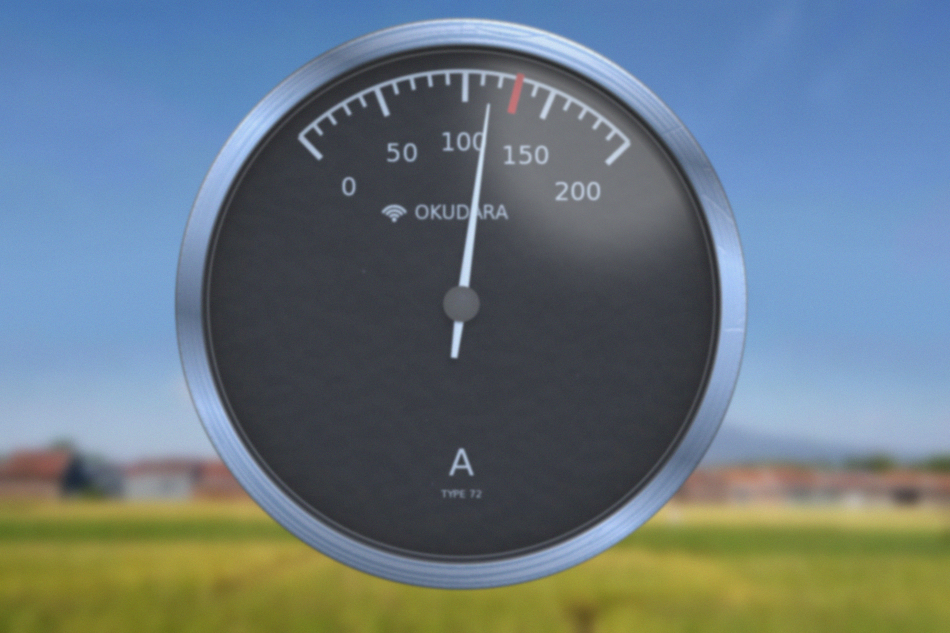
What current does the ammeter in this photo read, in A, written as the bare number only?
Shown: 115
